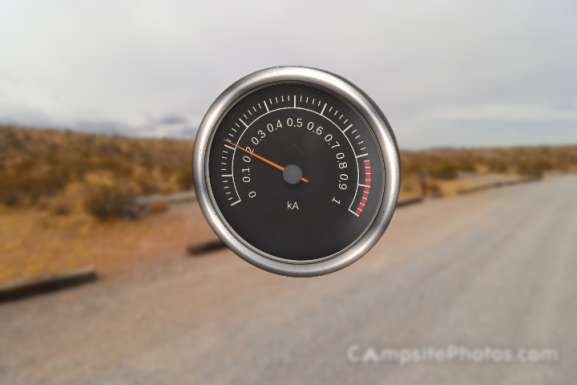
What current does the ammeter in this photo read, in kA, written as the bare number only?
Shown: 0.22
